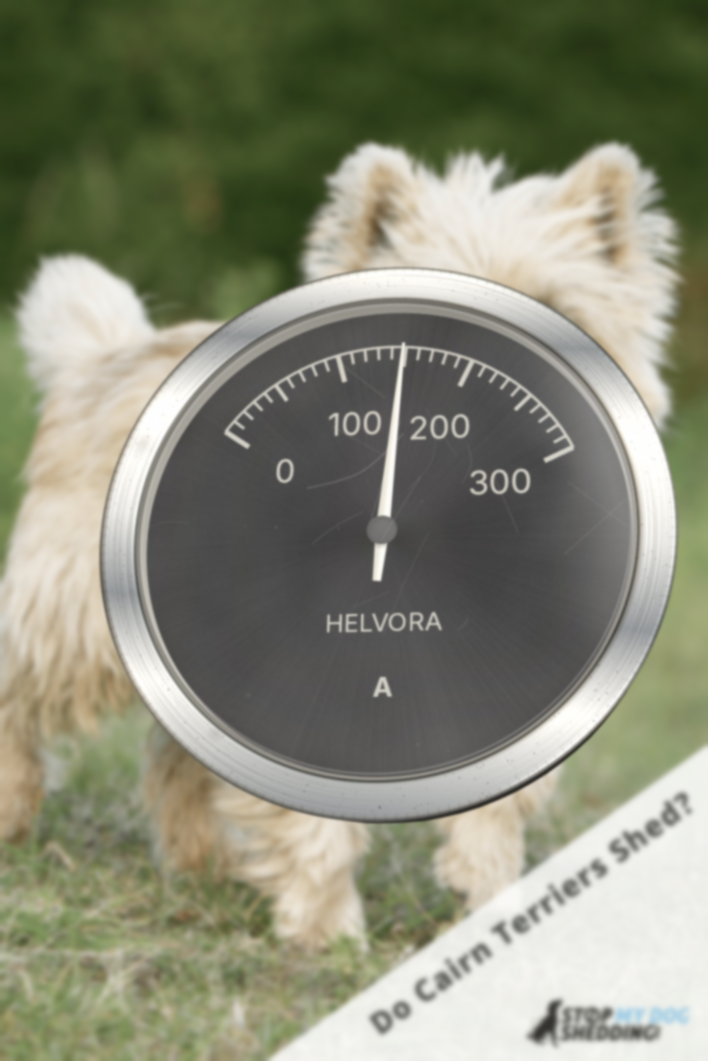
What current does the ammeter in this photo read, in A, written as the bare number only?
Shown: 150
